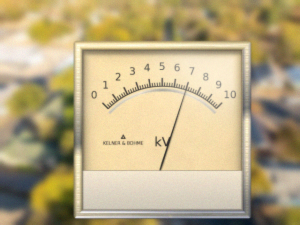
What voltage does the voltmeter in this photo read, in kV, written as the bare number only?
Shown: 7
